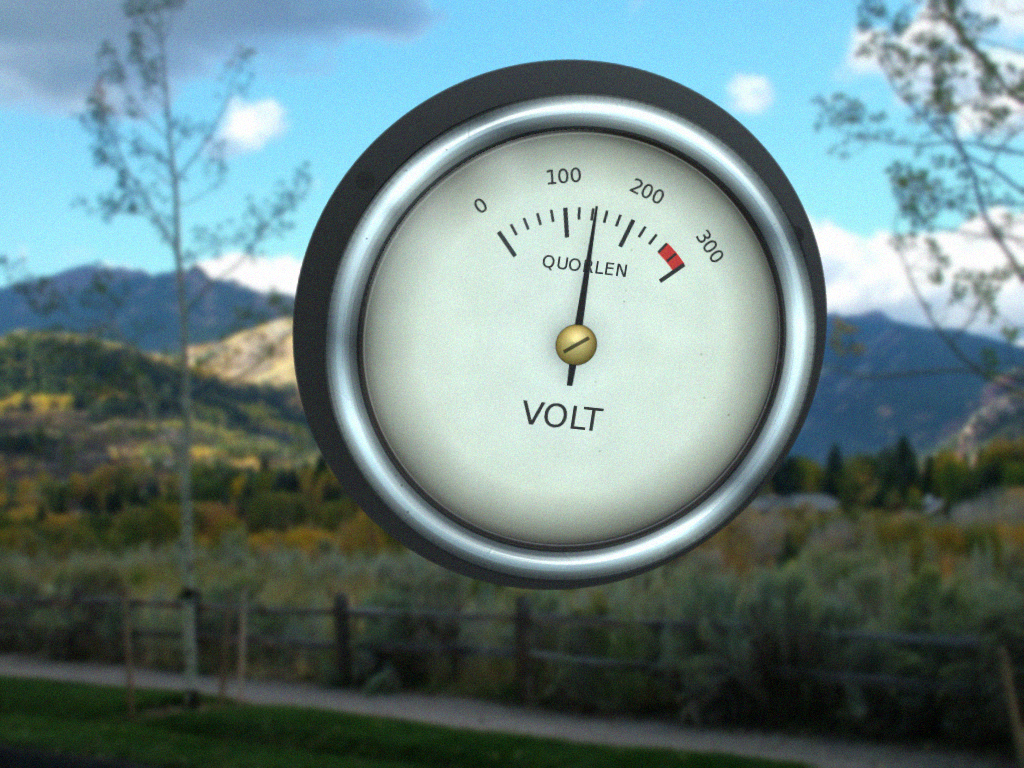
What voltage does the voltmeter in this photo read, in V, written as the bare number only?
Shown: 140
